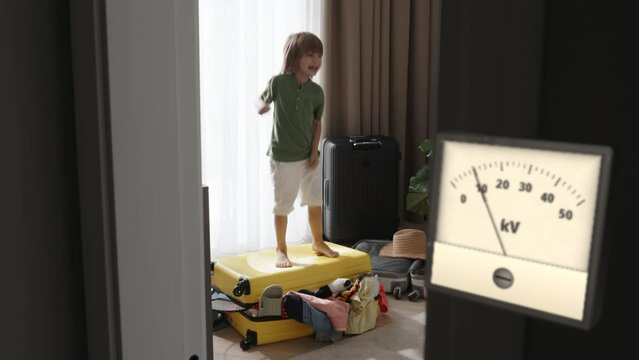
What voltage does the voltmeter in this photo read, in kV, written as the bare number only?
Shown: 10
